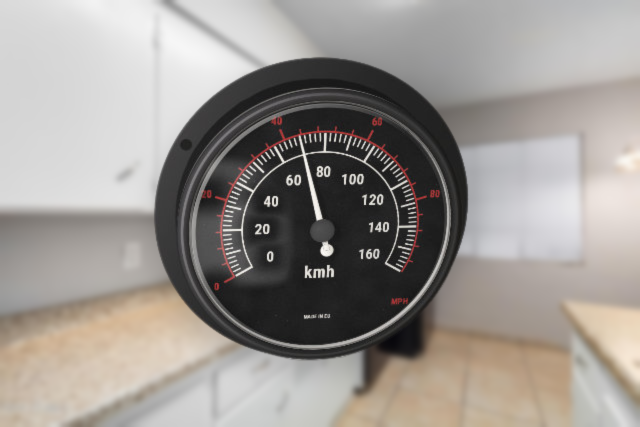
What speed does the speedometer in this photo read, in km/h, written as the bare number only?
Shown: 70
